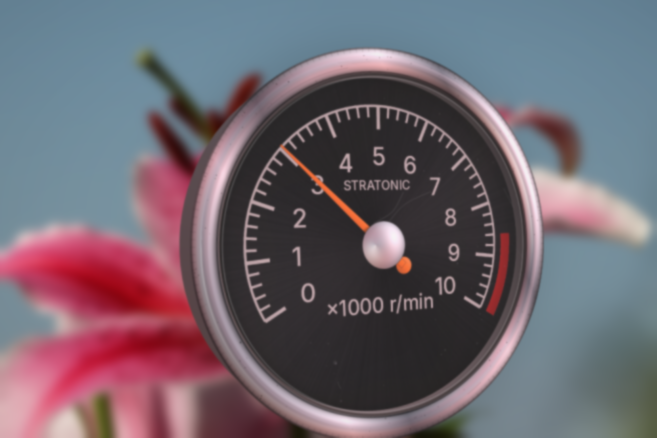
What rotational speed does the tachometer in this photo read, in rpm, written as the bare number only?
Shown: 3000
